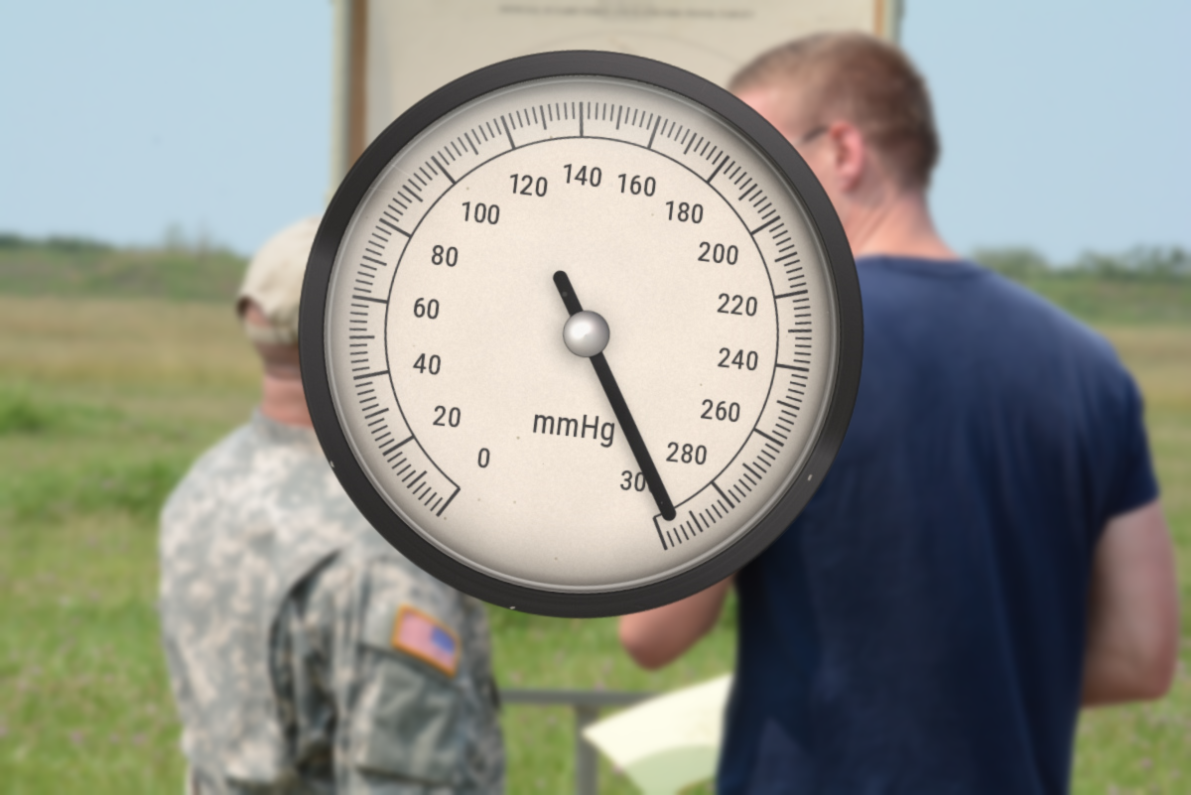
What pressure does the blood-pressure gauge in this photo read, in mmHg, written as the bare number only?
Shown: 296
